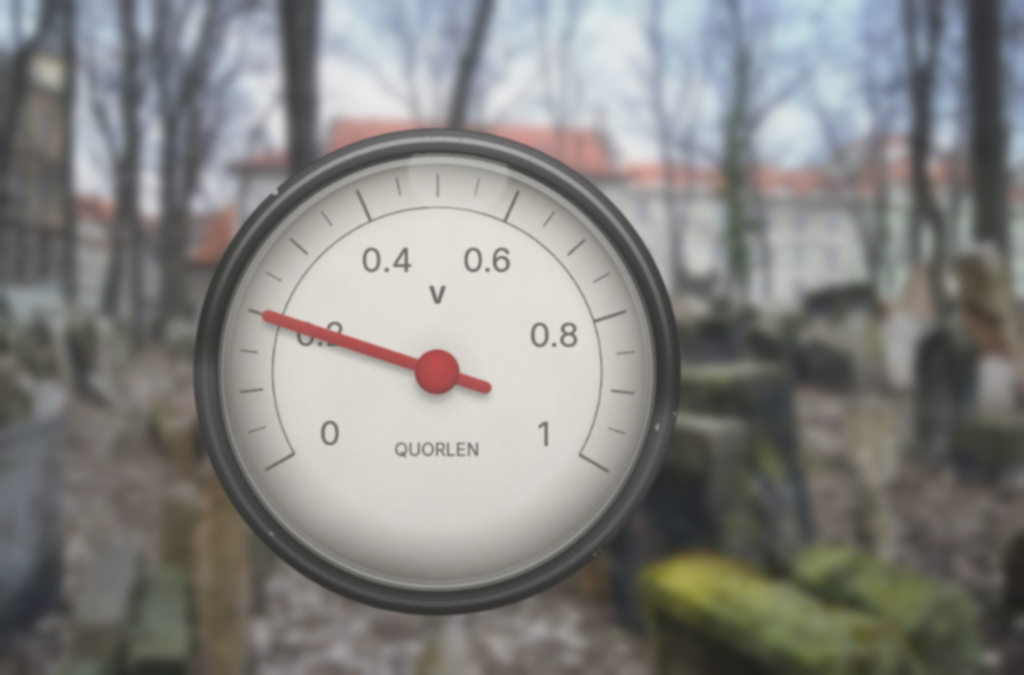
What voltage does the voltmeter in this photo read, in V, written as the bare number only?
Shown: 0.2
